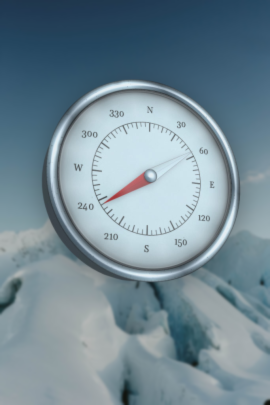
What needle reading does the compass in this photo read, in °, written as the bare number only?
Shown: 235
